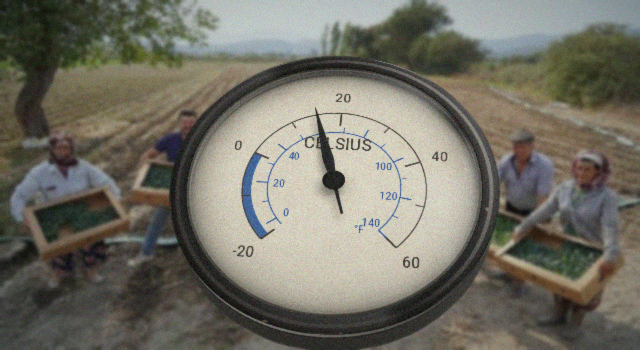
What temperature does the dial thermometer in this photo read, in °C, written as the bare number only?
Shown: 15
